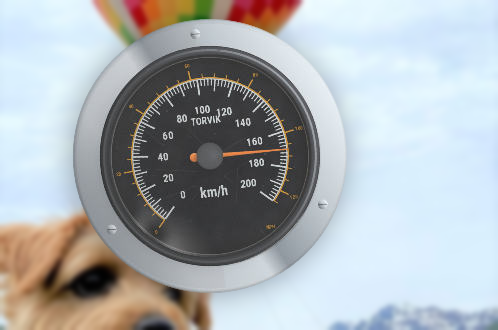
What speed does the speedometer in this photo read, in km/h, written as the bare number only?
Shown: 170
